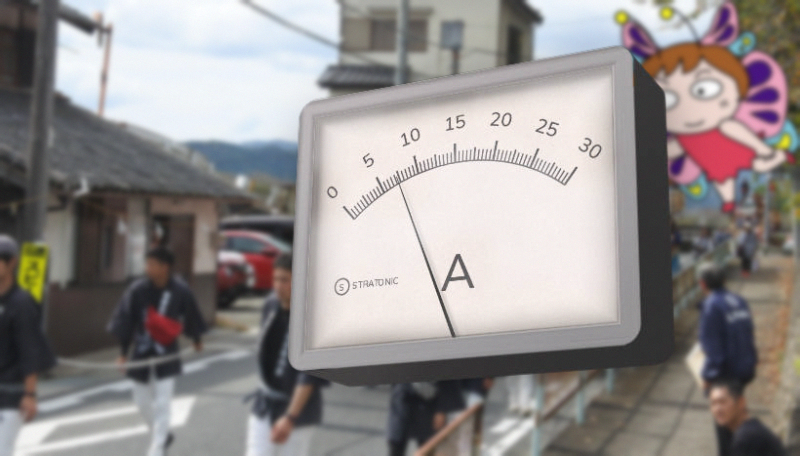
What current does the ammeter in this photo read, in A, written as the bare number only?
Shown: 7.5
